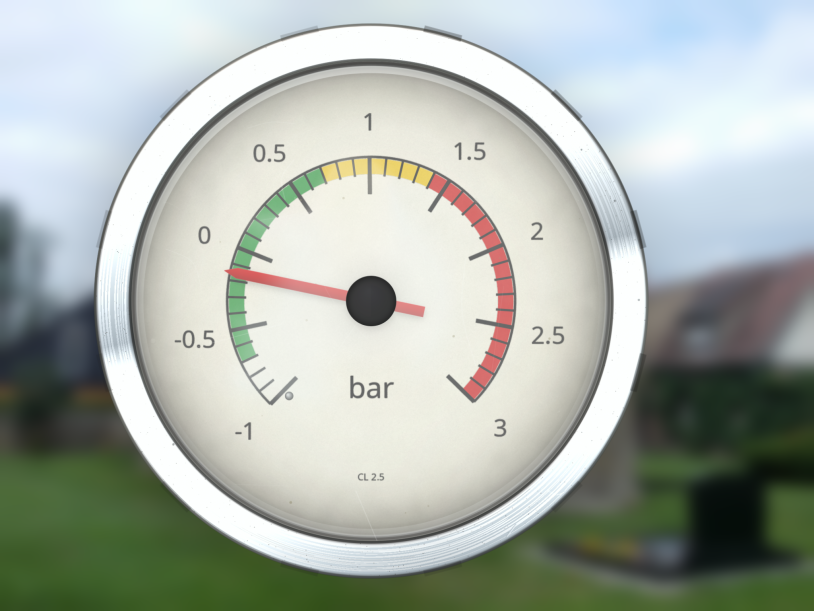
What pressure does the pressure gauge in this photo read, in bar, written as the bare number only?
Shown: -0.15
